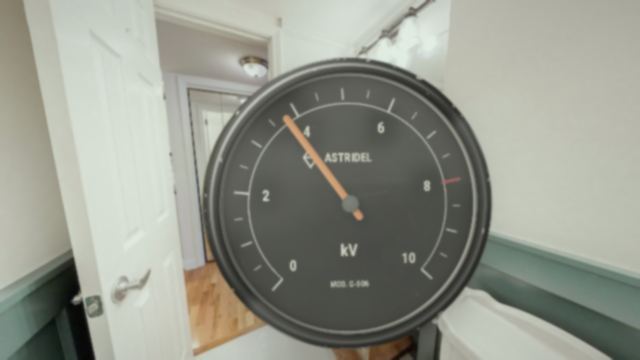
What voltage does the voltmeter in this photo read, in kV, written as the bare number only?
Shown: 3.75
